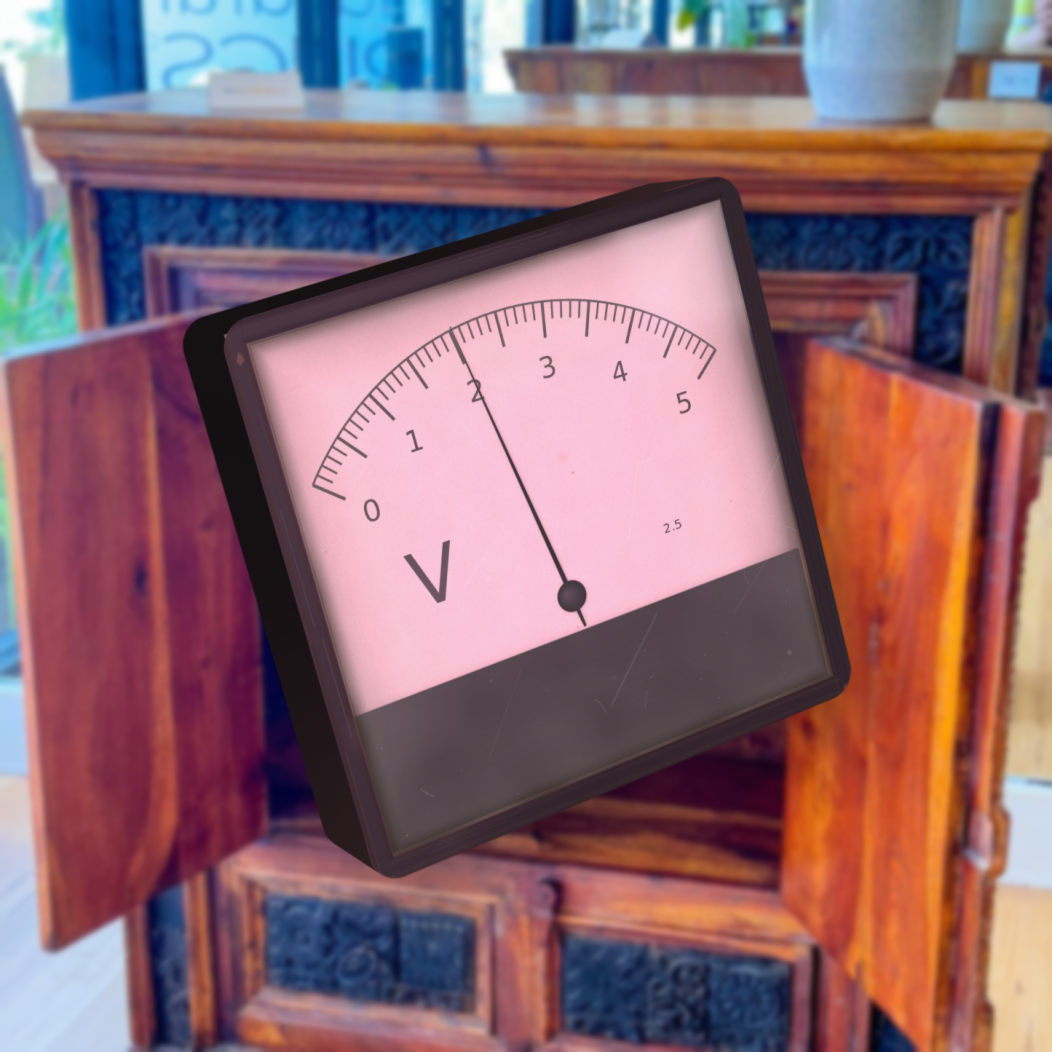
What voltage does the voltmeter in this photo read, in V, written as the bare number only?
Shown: 2
